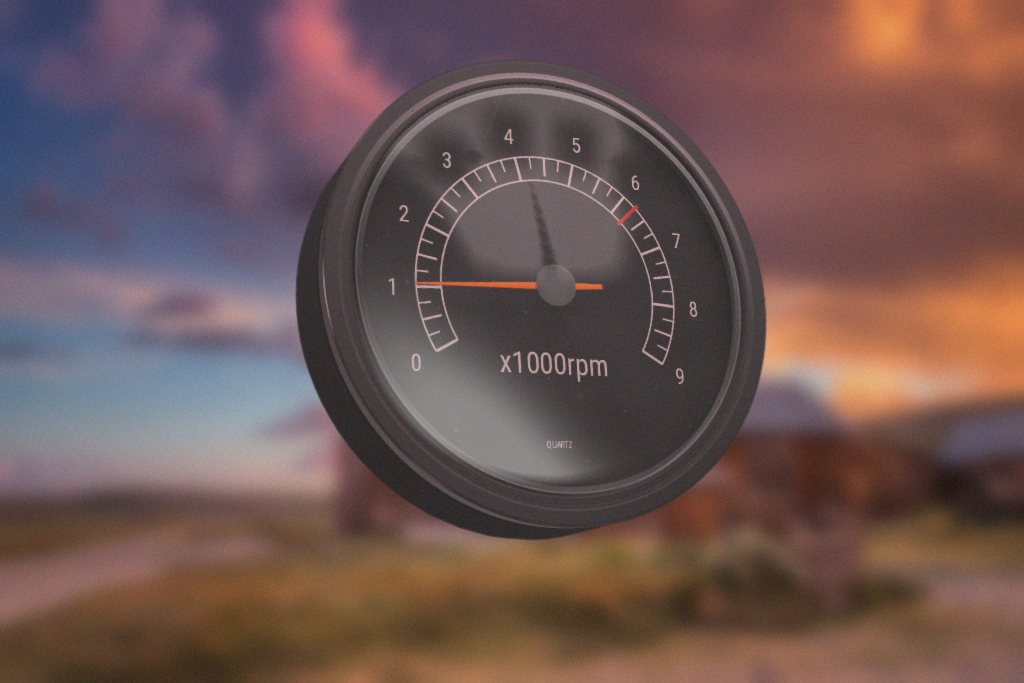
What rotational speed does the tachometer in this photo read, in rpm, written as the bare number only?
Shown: 1000
